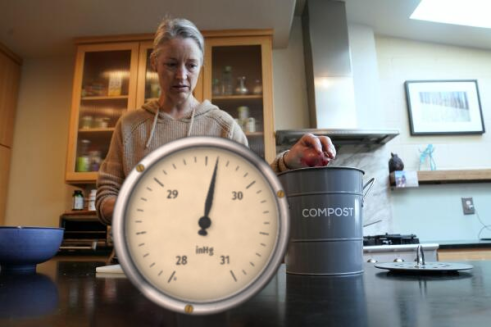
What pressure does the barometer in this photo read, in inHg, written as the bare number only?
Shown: 29.6
